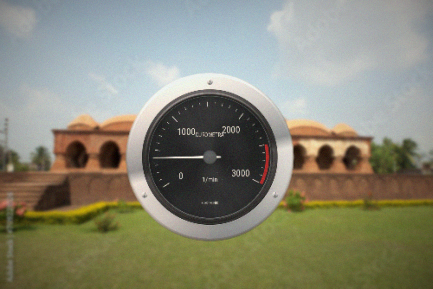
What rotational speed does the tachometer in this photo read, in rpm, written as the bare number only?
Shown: 400
